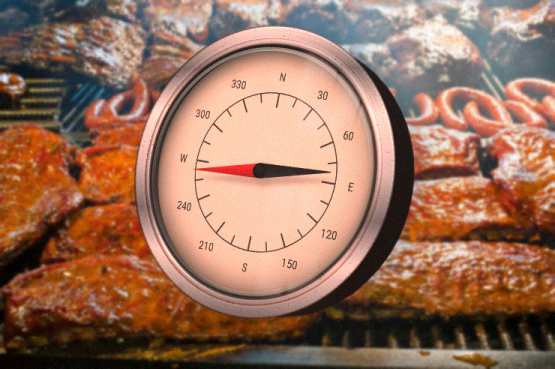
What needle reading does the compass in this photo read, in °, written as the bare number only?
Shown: 262.5
